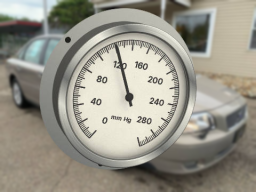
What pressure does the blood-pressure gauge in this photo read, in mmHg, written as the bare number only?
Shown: 120
